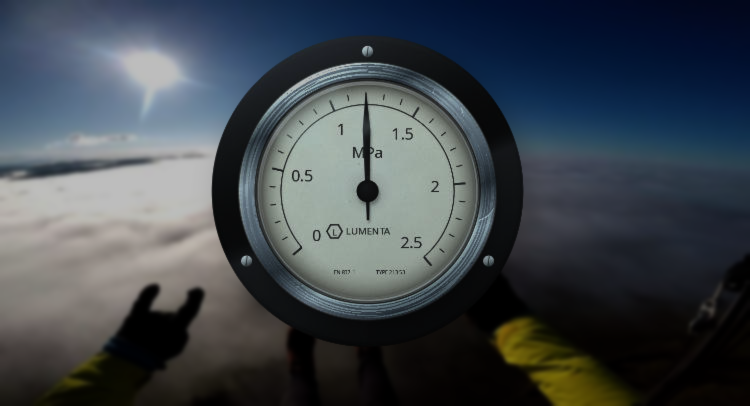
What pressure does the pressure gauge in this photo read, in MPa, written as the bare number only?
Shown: 1.2
